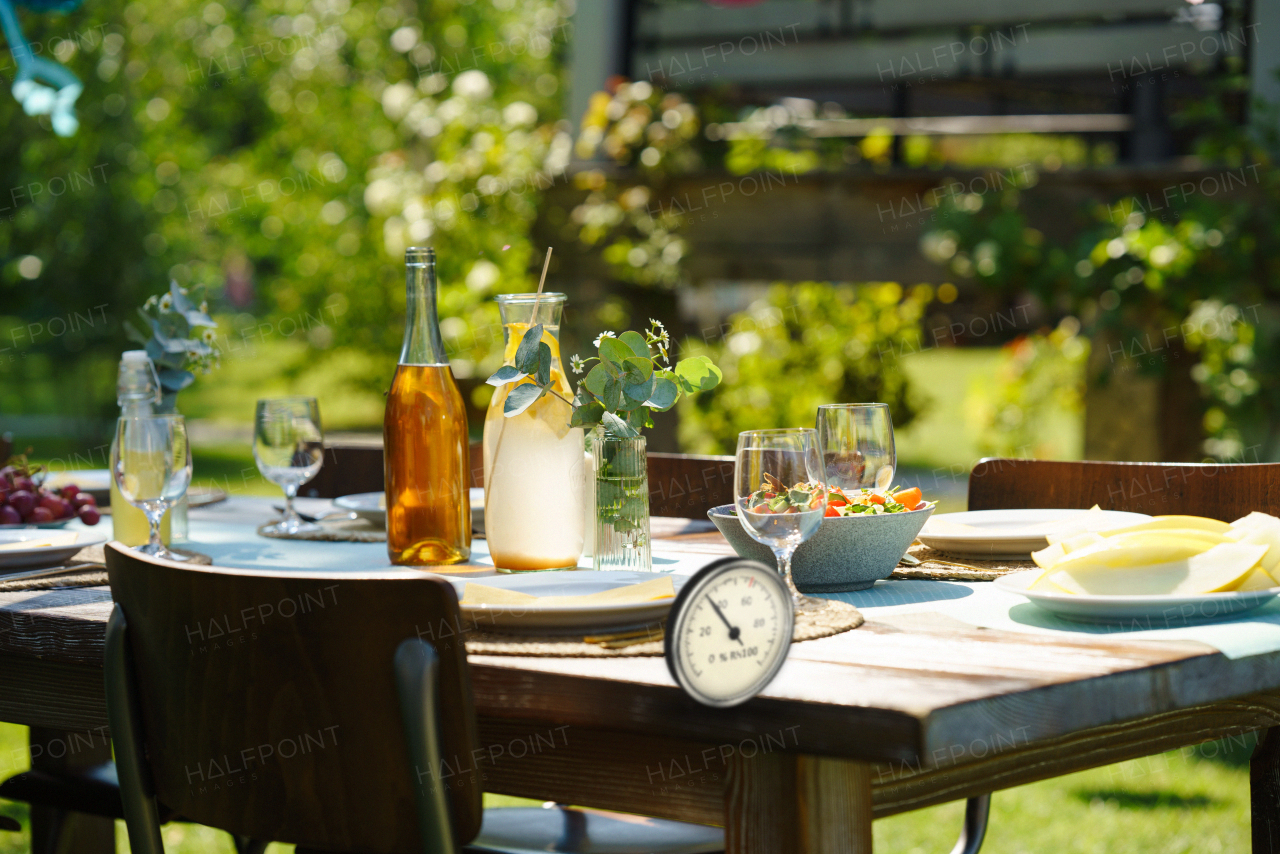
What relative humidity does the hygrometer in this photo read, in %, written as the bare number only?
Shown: 35
